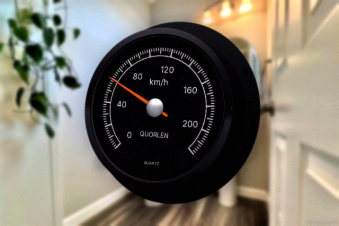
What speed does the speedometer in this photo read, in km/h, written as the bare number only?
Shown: 60
